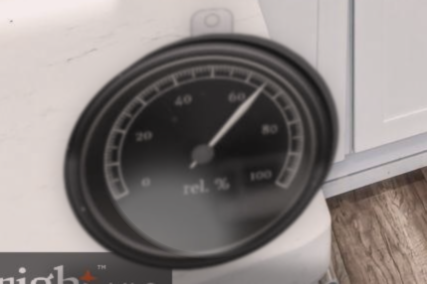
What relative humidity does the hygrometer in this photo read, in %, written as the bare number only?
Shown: 65
